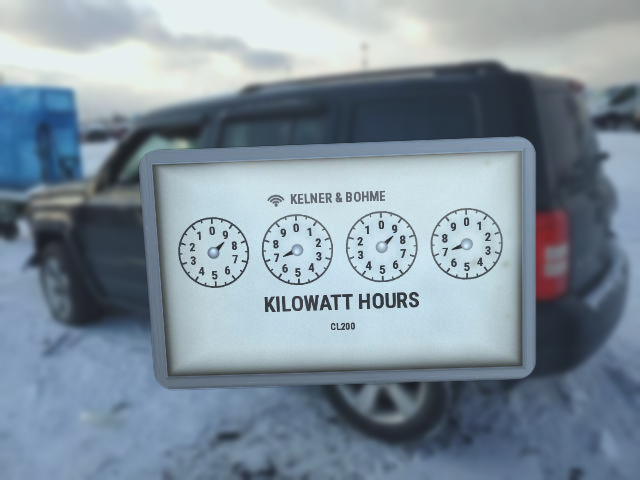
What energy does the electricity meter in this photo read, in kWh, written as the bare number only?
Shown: 8687
